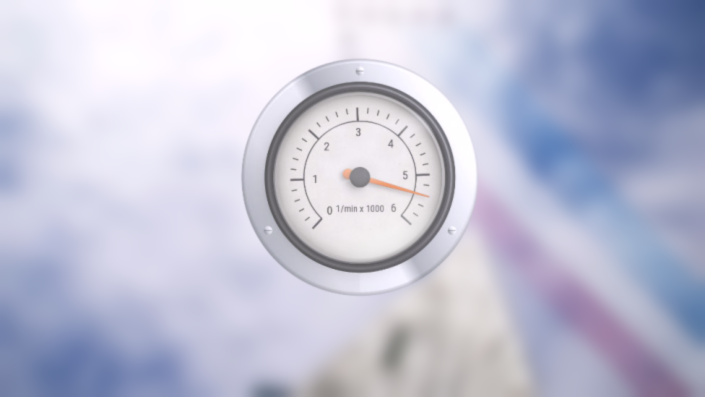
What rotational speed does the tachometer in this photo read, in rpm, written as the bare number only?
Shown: 5400
